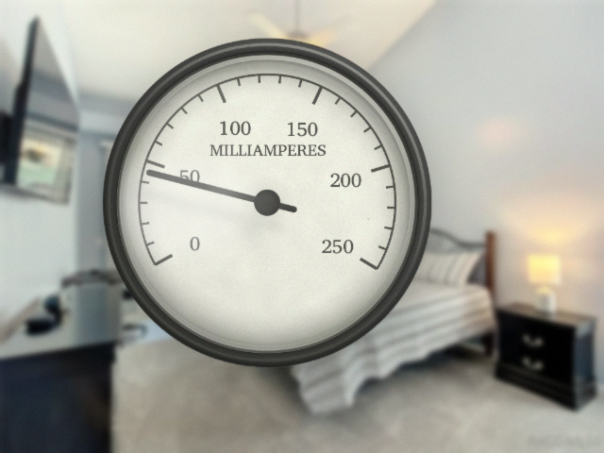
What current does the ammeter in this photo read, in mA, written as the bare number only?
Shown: 45
